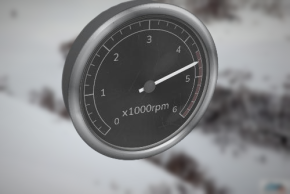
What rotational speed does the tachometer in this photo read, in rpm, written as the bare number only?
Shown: 4600
